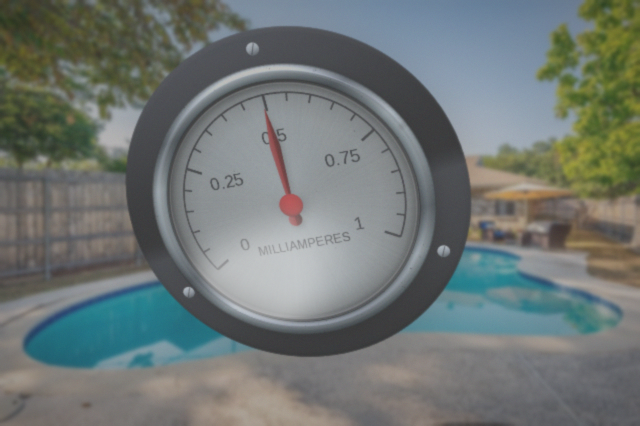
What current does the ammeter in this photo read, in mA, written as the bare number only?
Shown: 0.5
